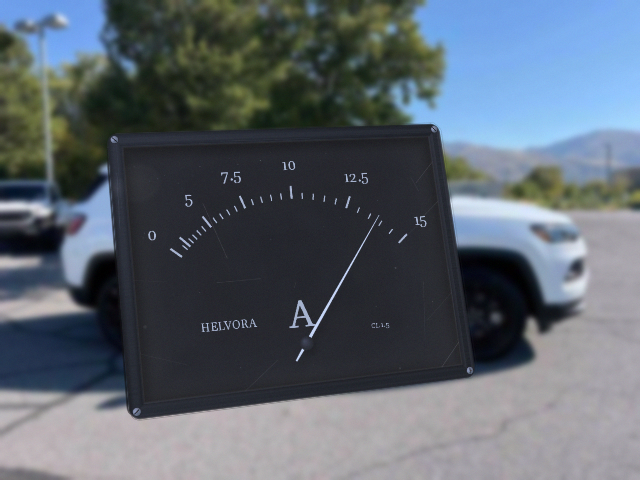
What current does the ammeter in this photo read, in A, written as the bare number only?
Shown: 13.75
